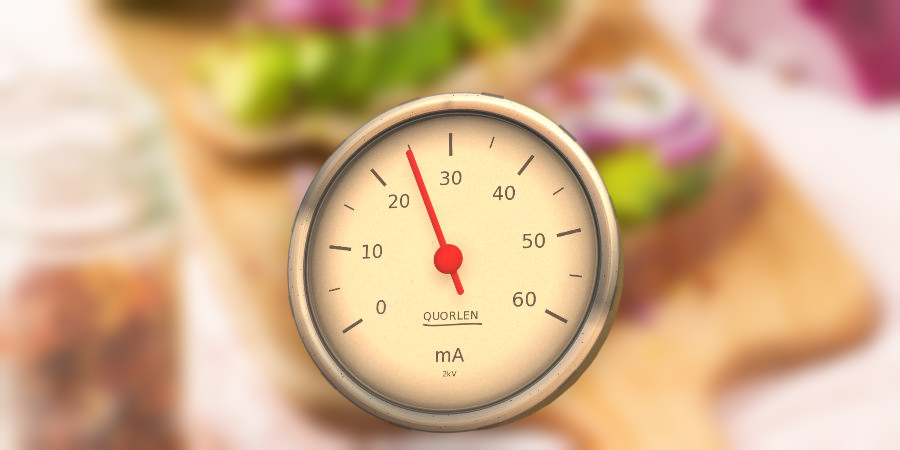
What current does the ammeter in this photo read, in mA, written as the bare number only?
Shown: 25
